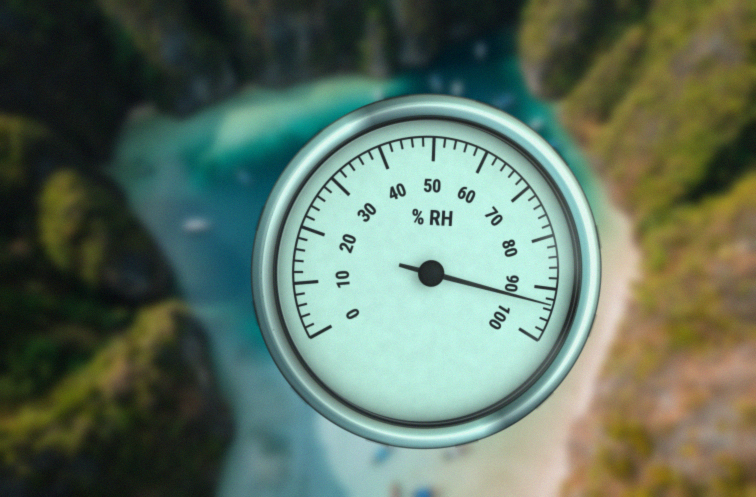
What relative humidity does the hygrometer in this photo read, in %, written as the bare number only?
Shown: 93
